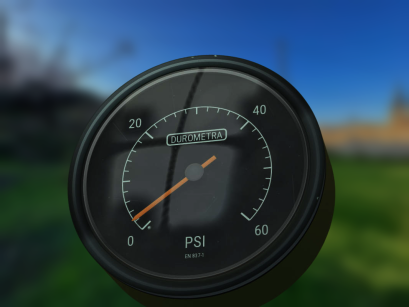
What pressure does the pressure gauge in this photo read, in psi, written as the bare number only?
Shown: 2
